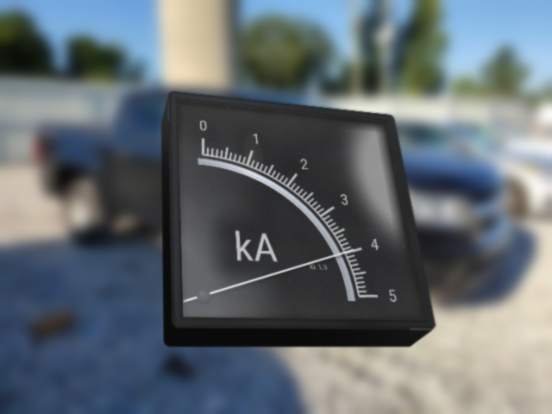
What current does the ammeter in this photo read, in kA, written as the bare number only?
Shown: 4
